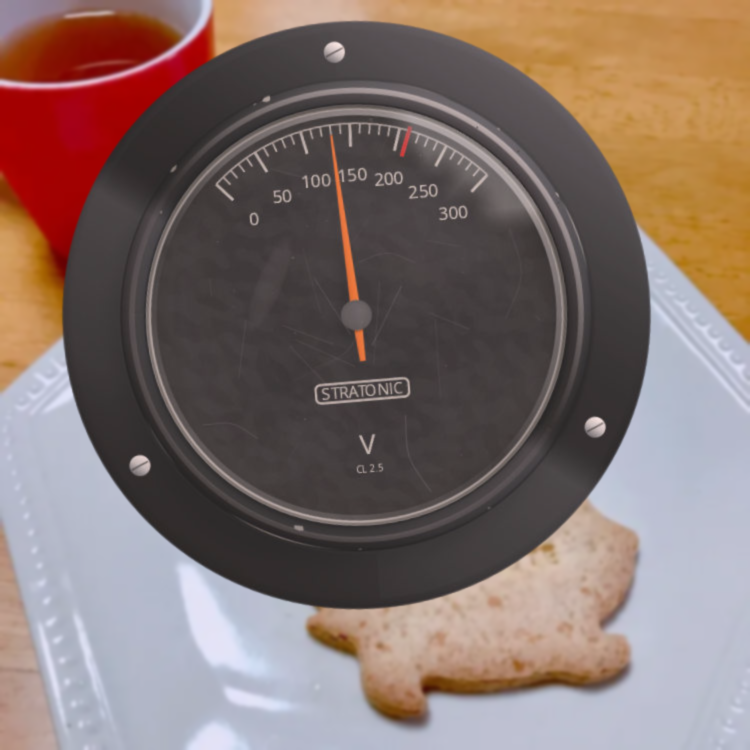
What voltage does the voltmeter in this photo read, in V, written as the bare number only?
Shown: 130
